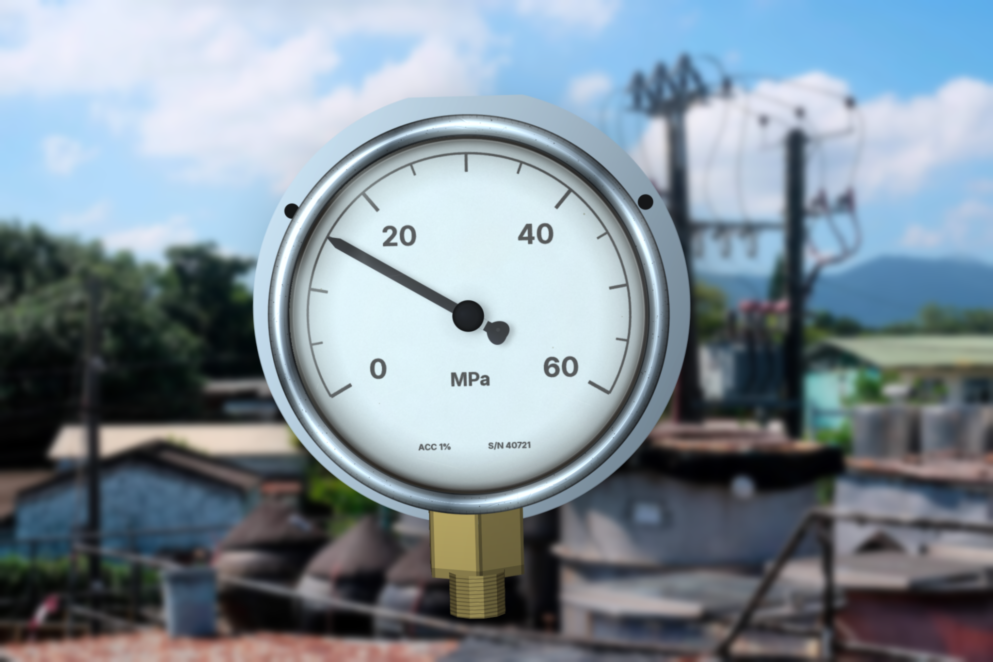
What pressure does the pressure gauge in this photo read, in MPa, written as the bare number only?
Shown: 15
